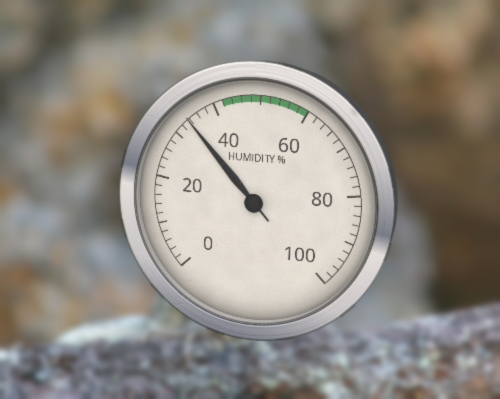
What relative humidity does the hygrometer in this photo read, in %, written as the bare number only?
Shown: 34
